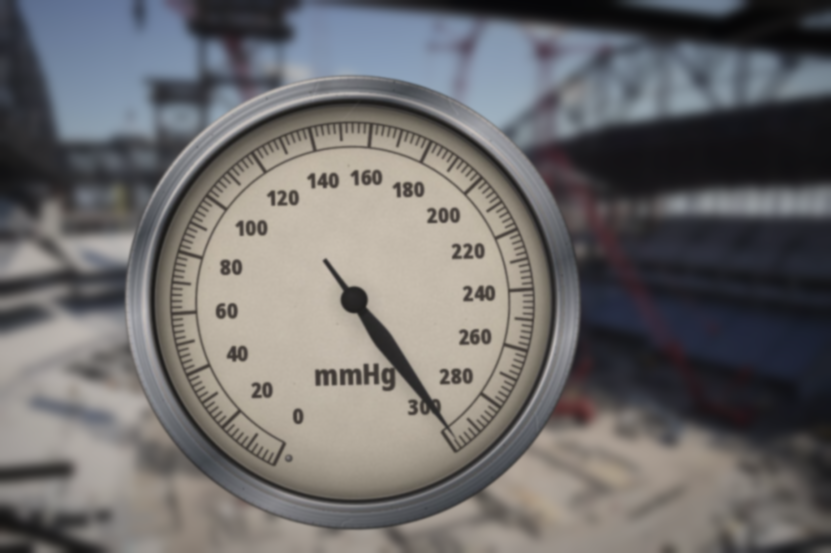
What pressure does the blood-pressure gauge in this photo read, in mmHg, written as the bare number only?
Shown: 298
